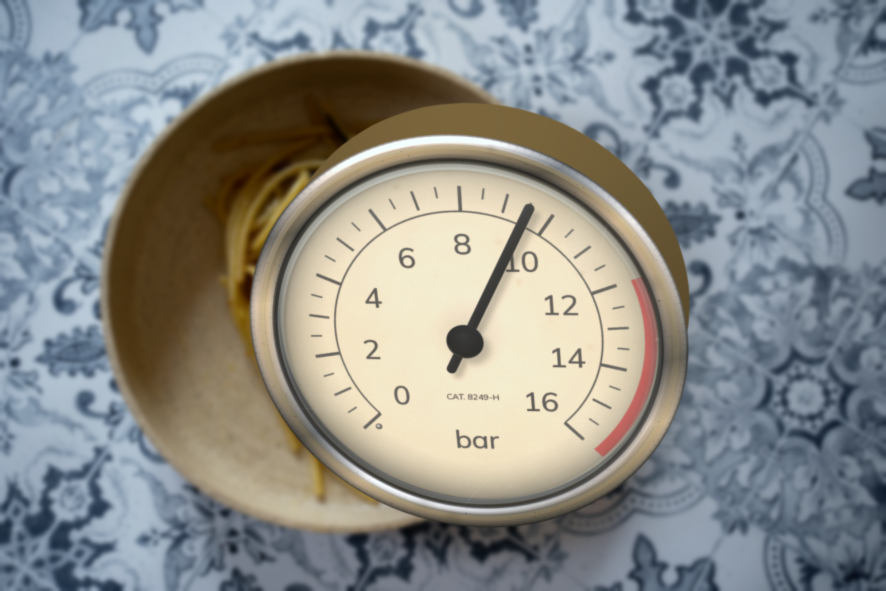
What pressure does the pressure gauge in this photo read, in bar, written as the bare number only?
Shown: 9.5
